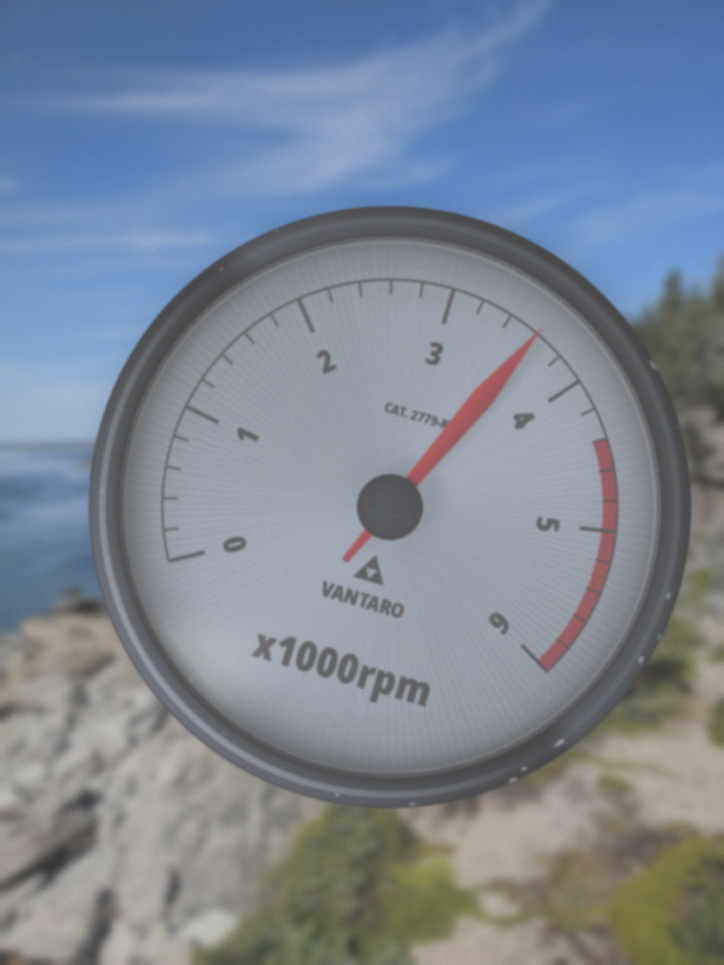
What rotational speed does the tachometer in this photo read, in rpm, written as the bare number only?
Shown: 3600
